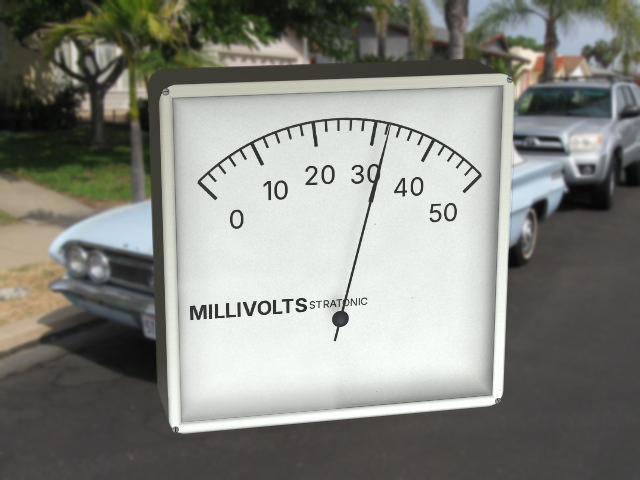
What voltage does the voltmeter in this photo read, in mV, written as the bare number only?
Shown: 32
